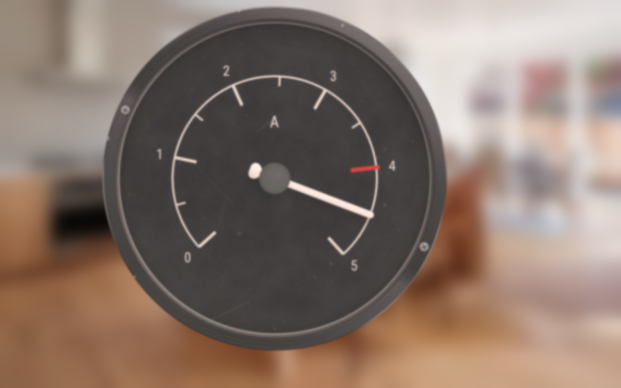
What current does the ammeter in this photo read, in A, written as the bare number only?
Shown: 4.5
